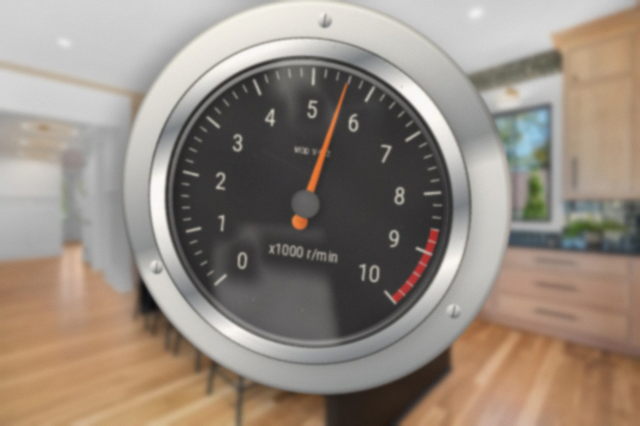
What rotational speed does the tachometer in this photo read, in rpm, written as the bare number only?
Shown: 5600
